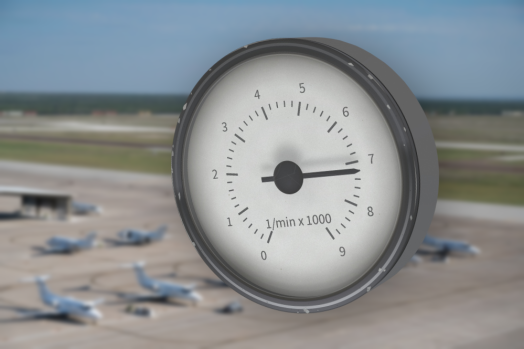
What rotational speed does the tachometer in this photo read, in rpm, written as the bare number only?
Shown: 7200
